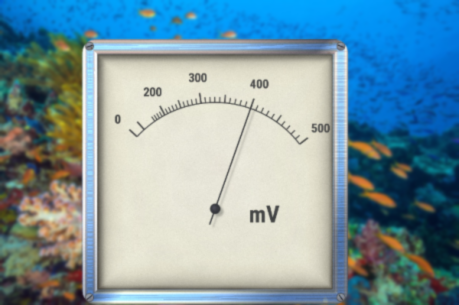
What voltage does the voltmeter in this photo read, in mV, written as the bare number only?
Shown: 400
